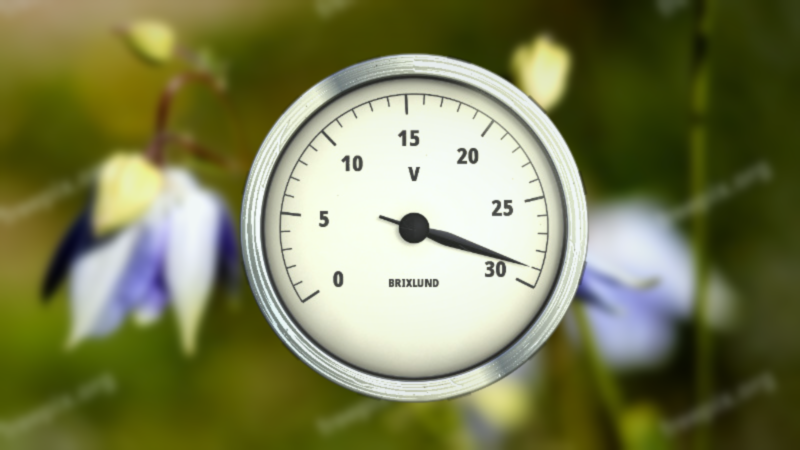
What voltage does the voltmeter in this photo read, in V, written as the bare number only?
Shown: 29
